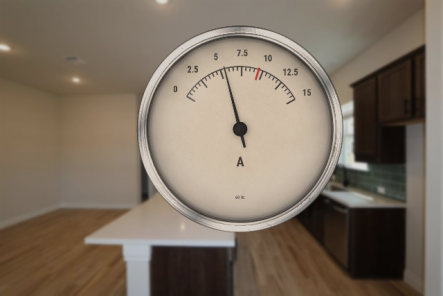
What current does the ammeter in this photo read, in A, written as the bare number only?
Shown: 5.5
